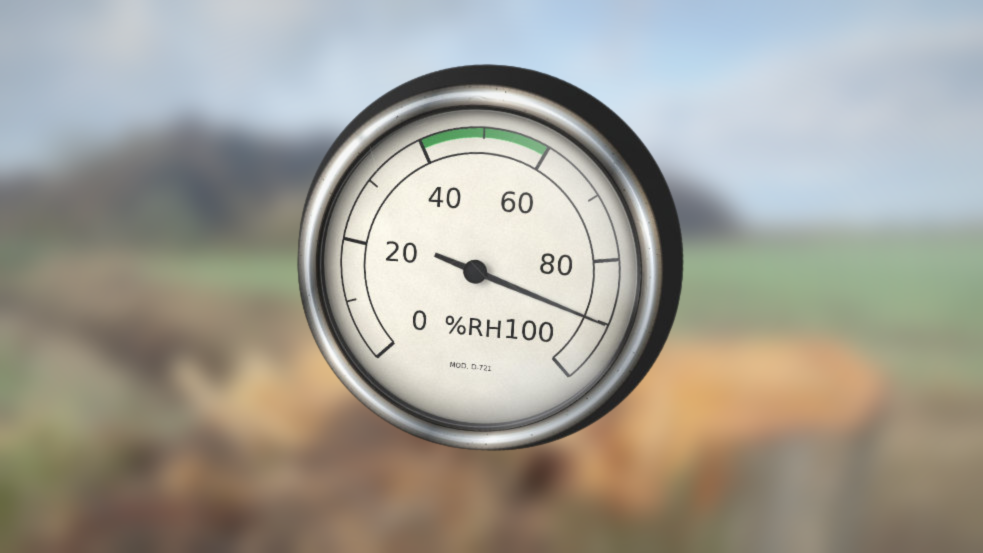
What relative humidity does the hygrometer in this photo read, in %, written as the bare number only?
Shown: 90
